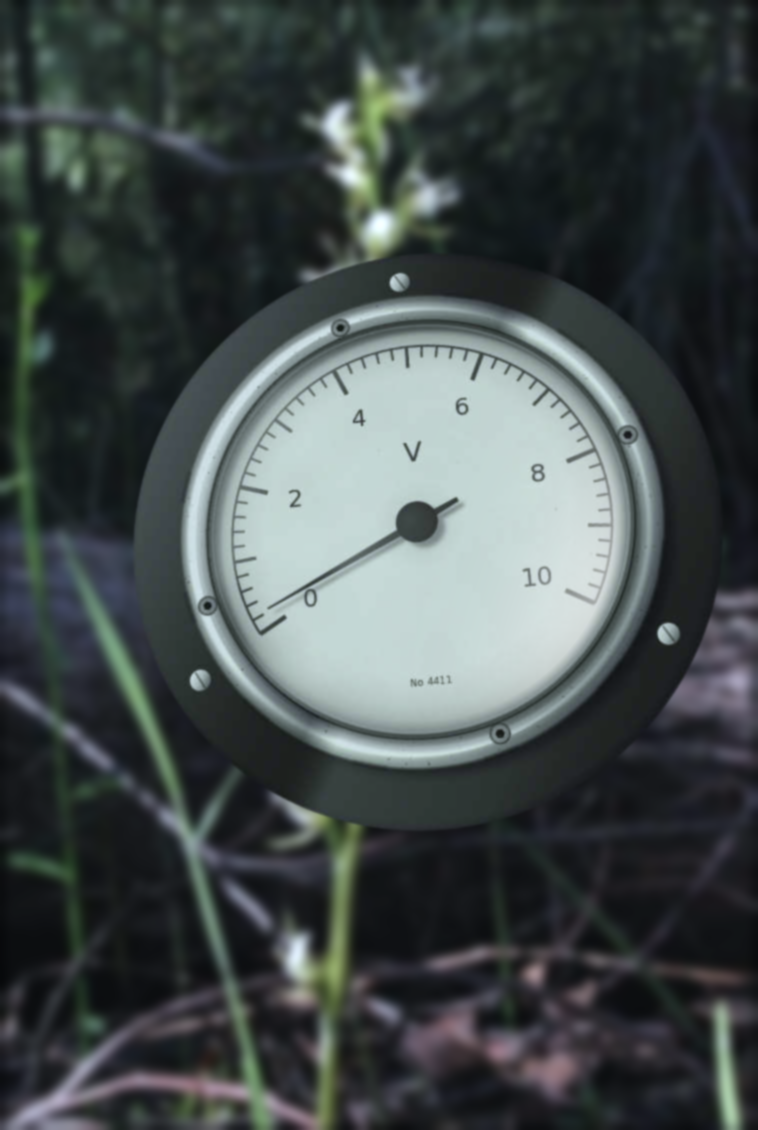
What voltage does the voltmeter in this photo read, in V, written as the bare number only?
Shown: 0.2
